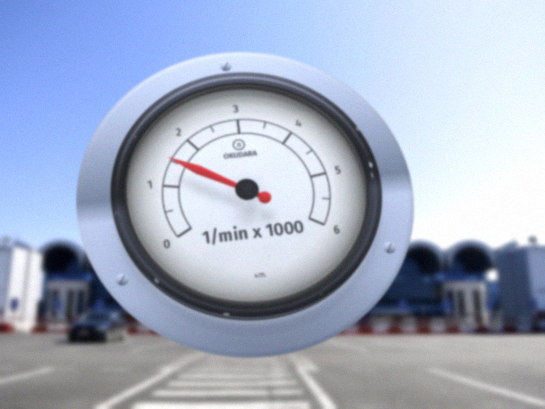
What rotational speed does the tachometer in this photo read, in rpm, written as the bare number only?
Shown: 1500
